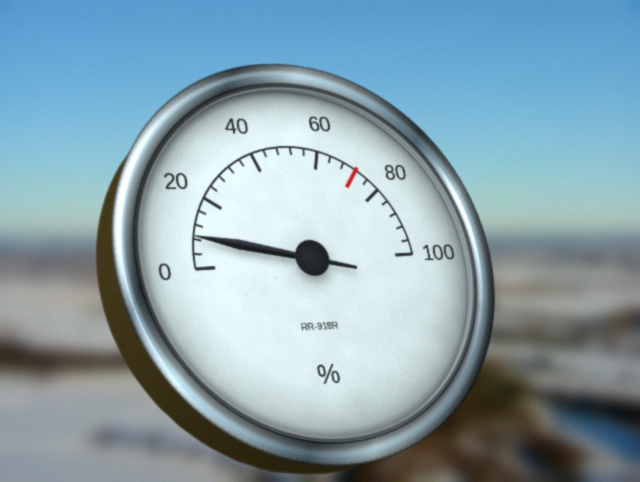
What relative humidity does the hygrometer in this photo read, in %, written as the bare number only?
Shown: 8
